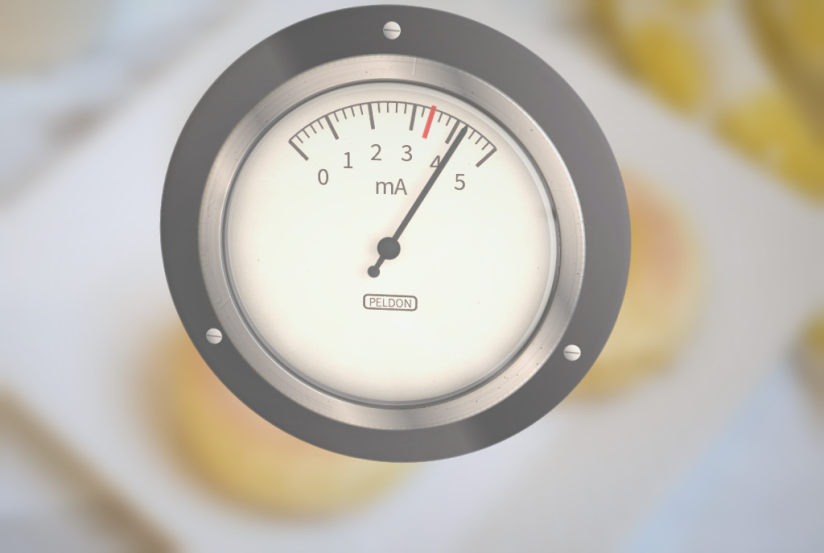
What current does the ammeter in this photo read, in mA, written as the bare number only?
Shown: 4.2
